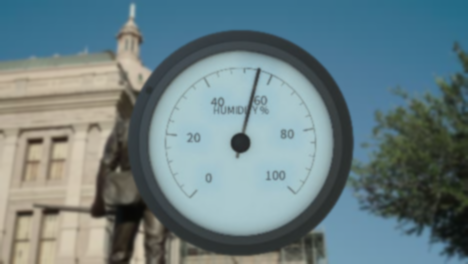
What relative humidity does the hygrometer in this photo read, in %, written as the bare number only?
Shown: 56
